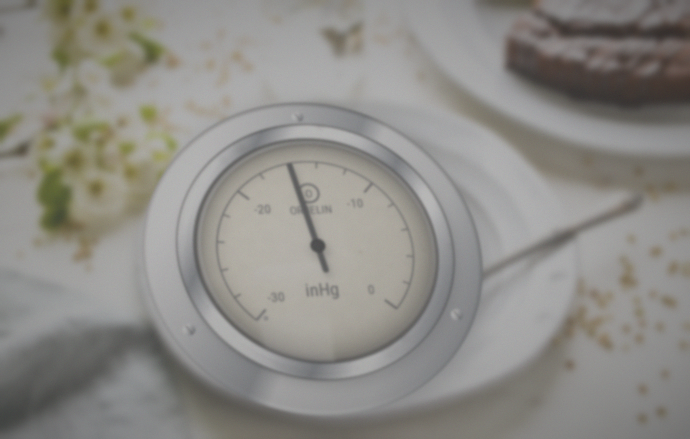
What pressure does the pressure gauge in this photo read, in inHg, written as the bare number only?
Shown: -16
